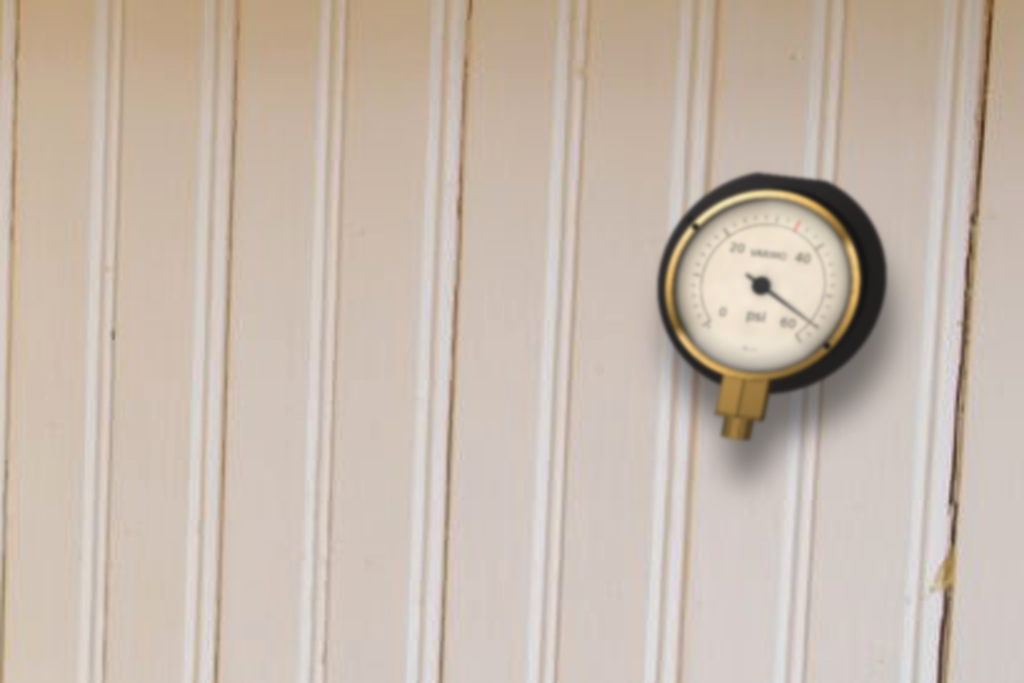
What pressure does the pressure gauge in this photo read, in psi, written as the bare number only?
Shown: 56
